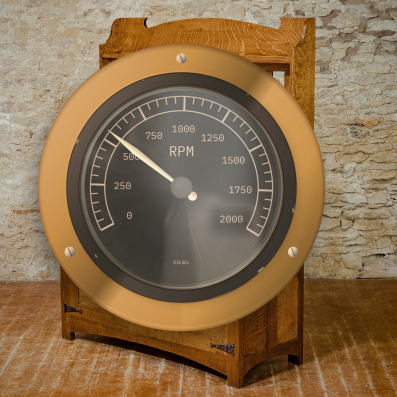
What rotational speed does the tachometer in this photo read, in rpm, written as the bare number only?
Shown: 550
